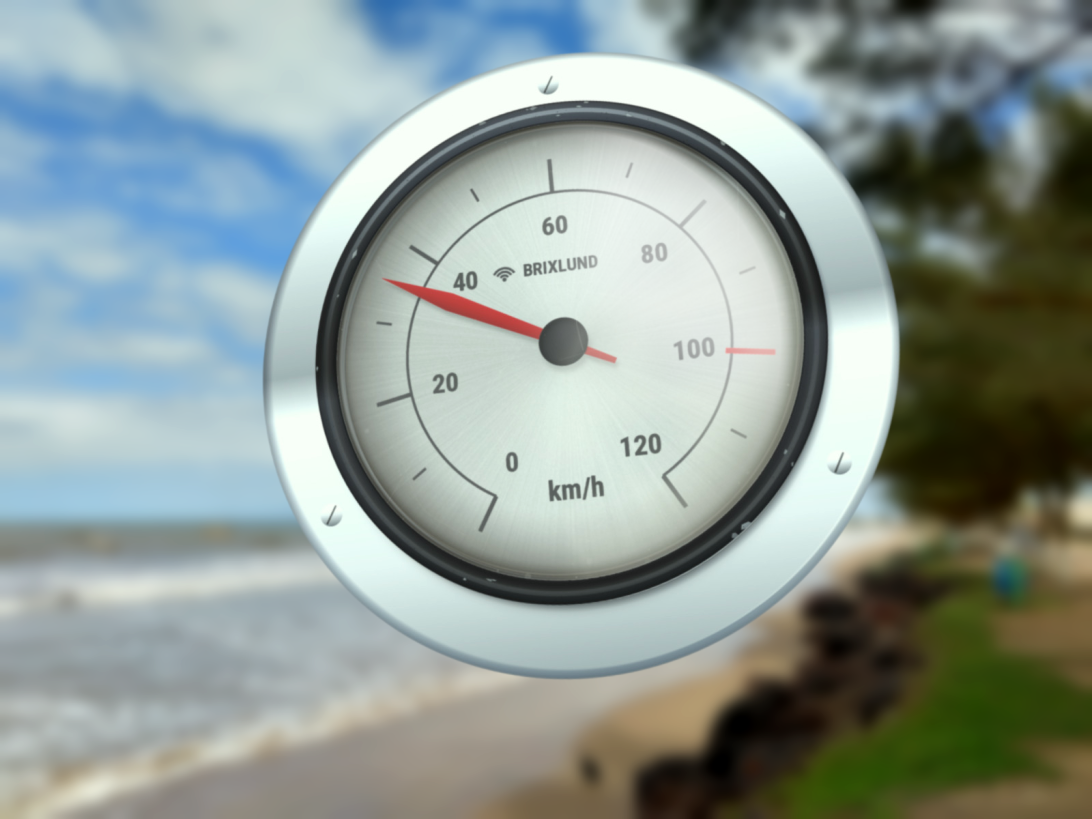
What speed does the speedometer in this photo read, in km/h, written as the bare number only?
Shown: 35
